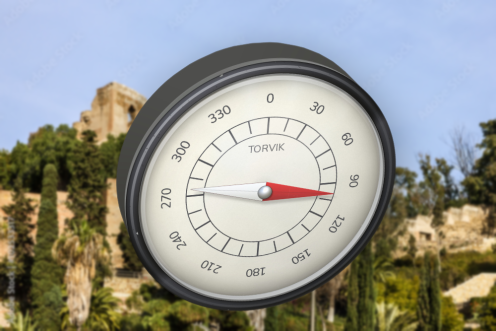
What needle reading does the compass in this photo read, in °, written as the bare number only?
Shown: 97.5
